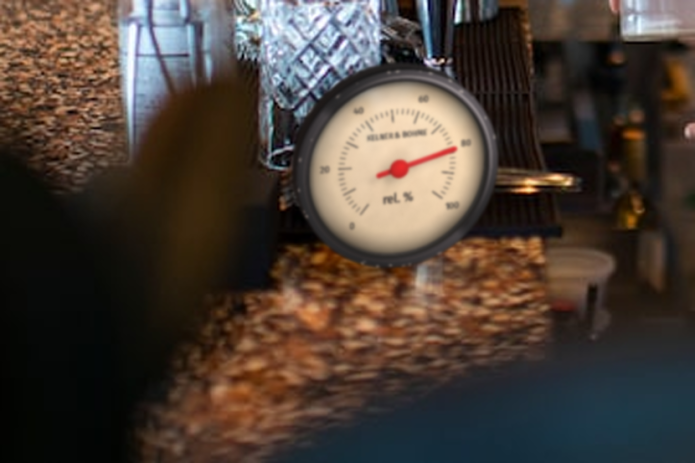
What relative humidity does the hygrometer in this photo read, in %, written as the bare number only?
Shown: 80
